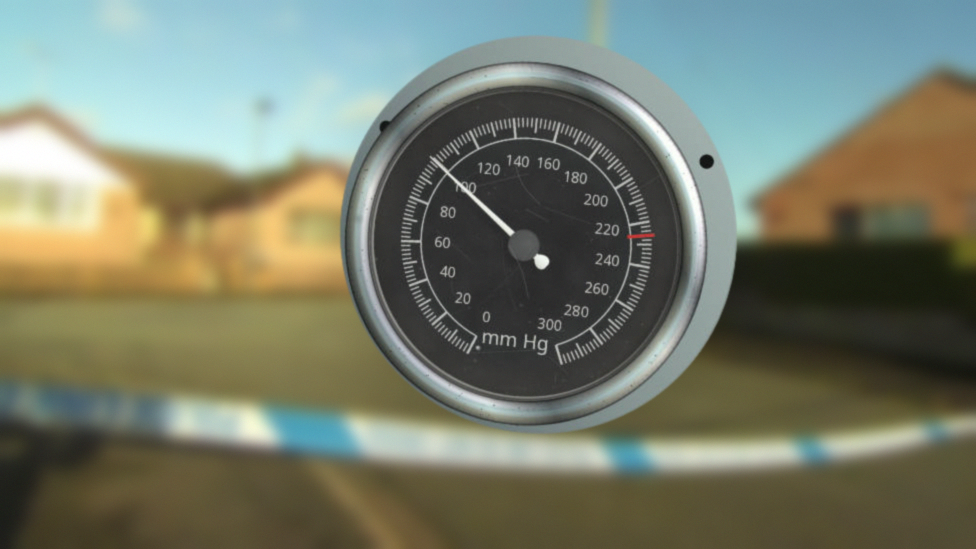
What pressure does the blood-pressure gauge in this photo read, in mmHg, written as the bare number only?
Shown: 100
